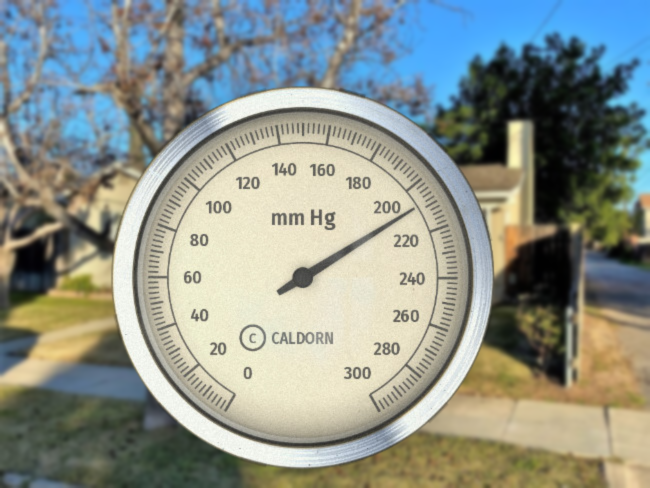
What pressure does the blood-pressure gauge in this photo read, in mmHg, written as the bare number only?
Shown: 208
